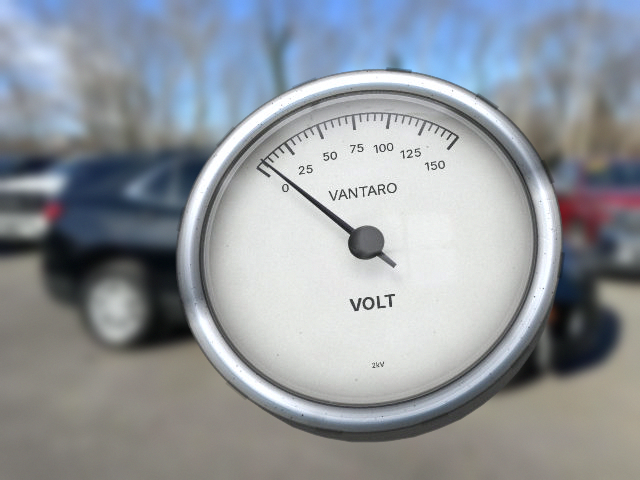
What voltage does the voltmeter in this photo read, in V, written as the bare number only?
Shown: 5
